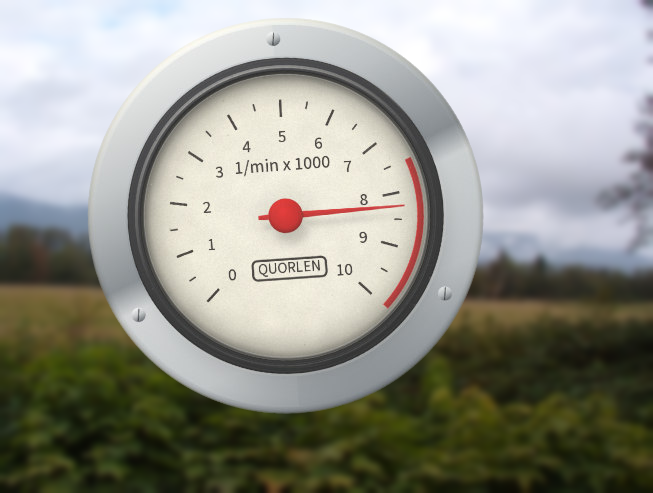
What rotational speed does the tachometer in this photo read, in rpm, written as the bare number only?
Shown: 8250
